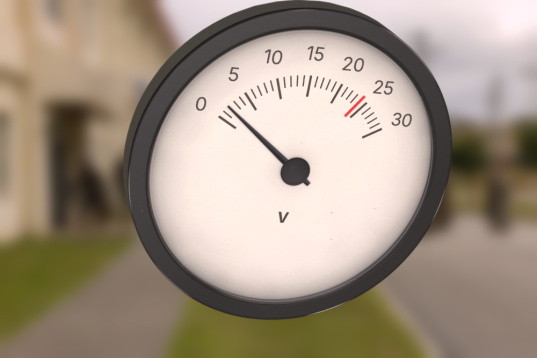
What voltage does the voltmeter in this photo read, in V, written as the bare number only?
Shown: 2
